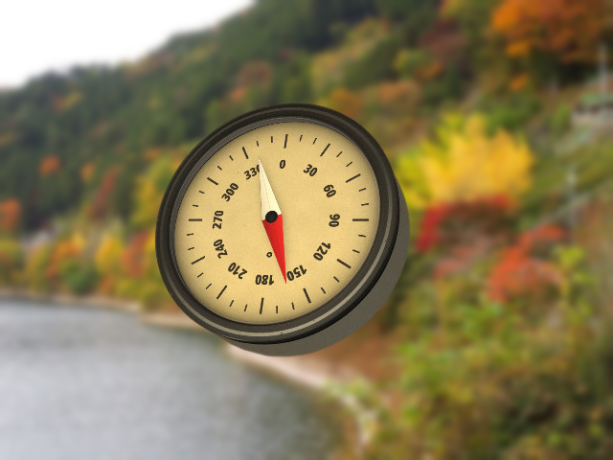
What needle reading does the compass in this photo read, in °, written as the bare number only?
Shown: 160
